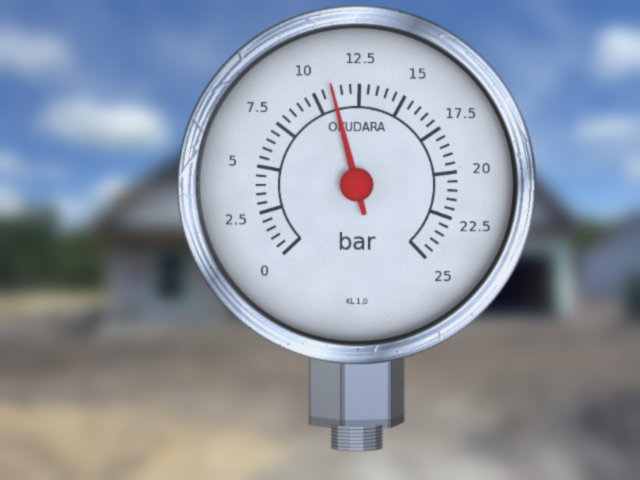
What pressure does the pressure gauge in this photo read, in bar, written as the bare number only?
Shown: 11
